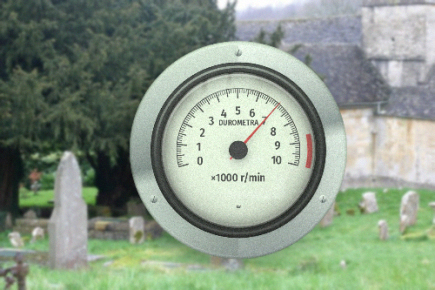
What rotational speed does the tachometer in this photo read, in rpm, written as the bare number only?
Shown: 7000
